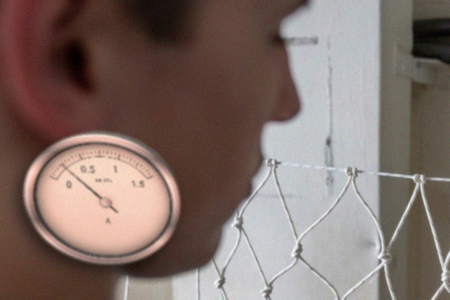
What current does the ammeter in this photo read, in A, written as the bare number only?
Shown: 0.25
